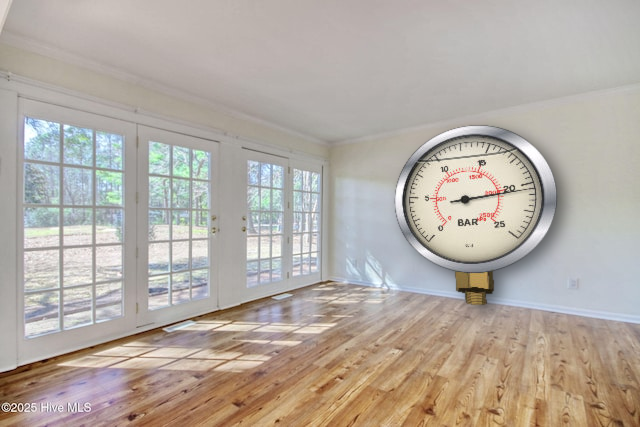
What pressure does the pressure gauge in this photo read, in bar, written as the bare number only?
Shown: 20.5
